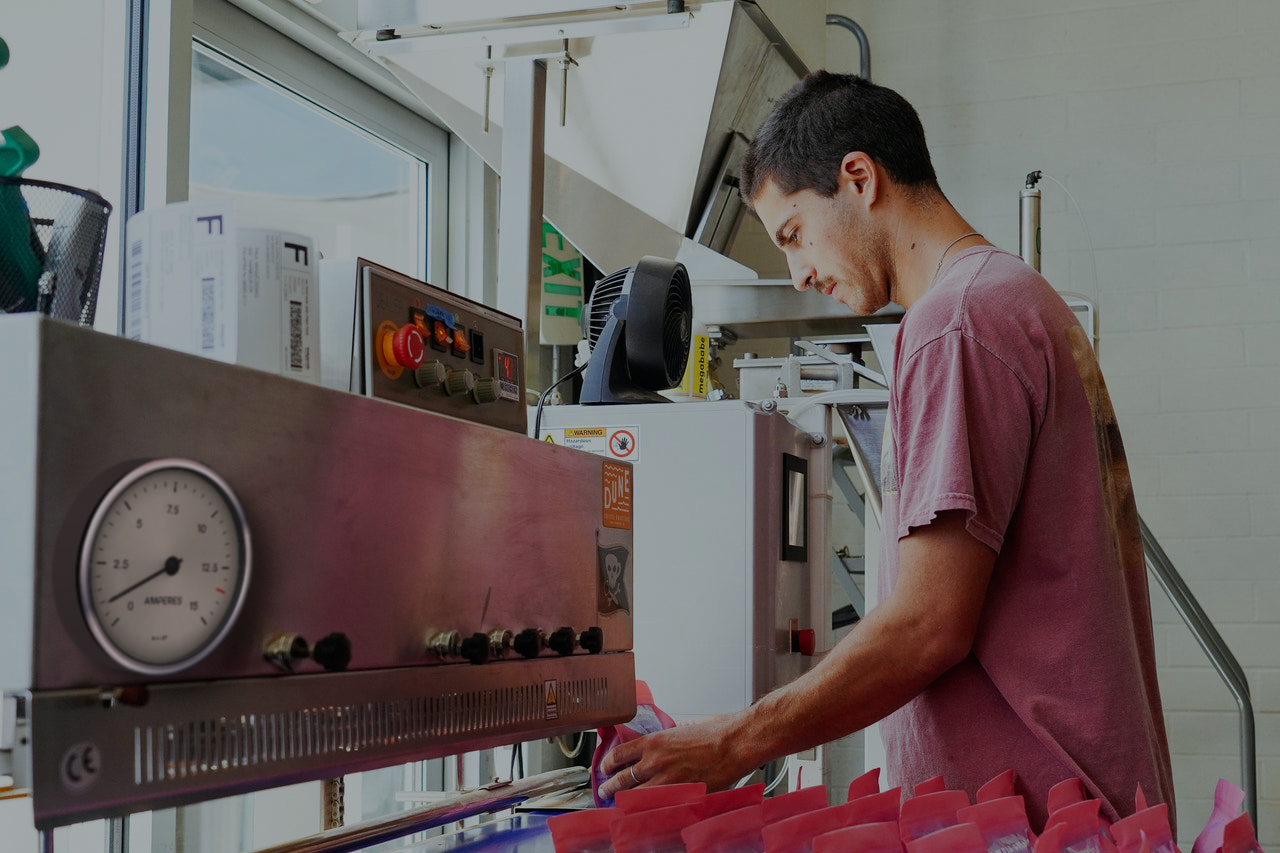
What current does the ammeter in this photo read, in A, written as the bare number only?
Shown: 1
